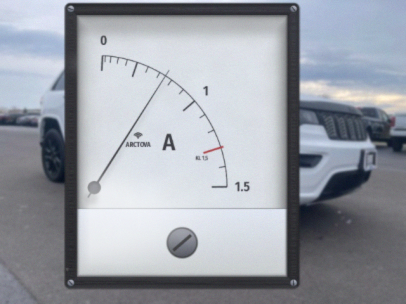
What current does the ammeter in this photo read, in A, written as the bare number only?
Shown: 0.75
